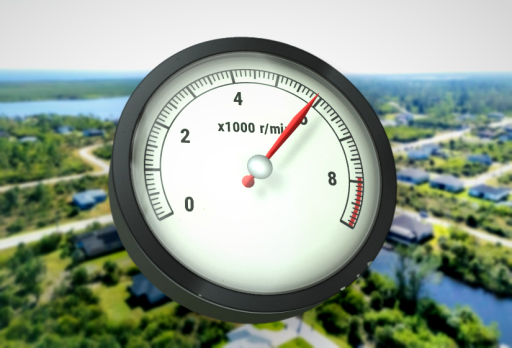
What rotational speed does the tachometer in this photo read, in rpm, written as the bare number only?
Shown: 5900
